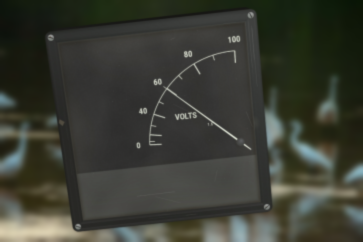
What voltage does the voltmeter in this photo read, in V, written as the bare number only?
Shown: 60
